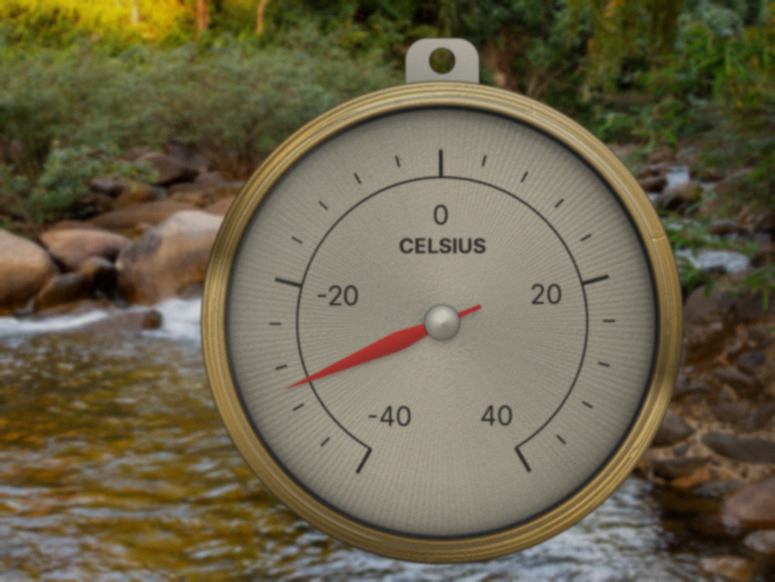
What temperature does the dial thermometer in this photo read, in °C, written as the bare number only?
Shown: -30
